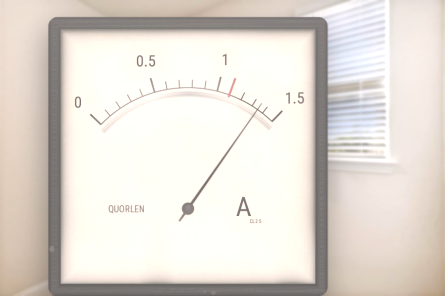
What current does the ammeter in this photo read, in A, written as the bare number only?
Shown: 1.35
